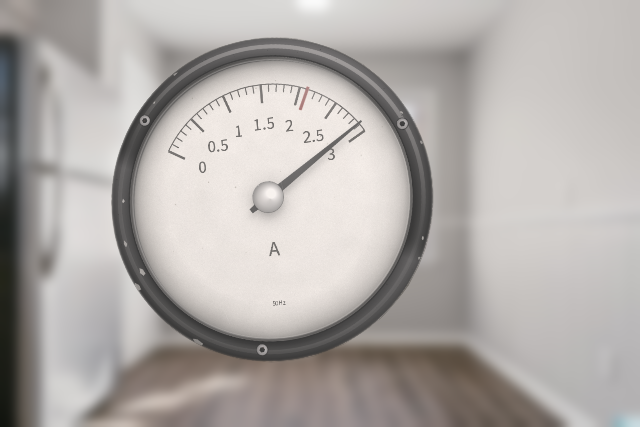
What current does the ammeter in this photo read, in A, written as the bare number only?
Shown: 2.9
